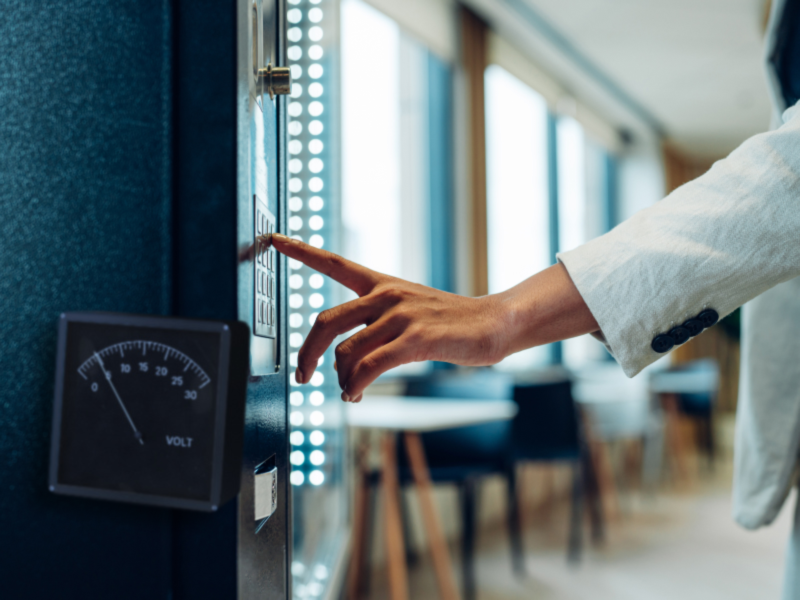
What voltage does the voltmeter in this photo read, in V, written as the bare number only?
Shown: 5
